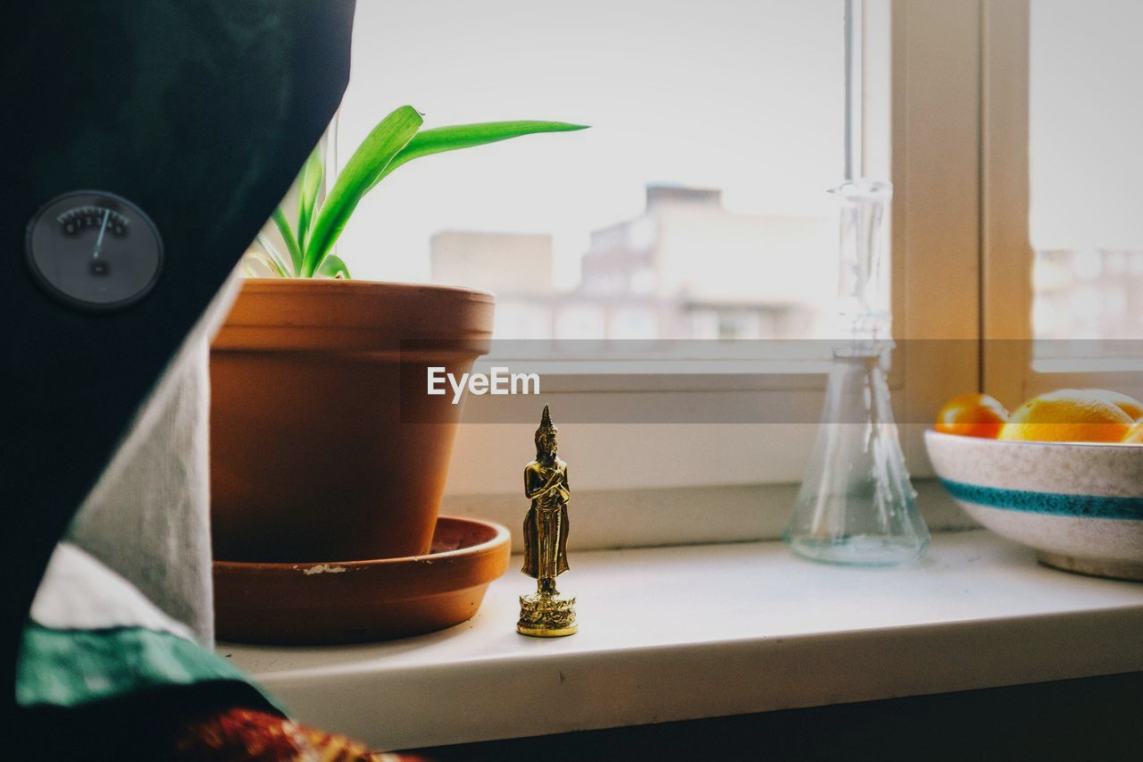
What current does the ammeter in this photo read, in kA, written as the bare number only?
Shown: 3.5
